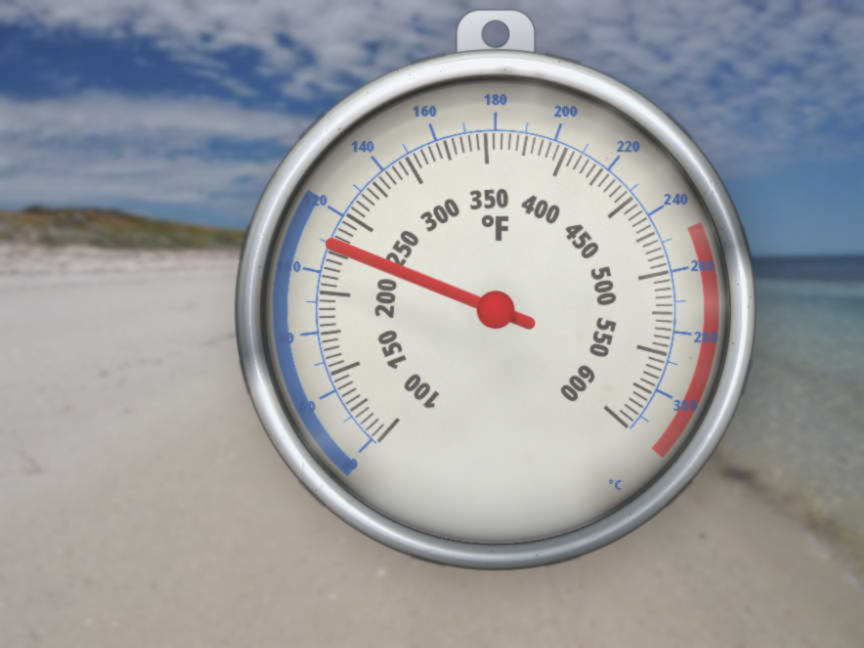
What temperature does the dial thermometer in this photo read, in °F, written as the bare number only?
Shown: 230
